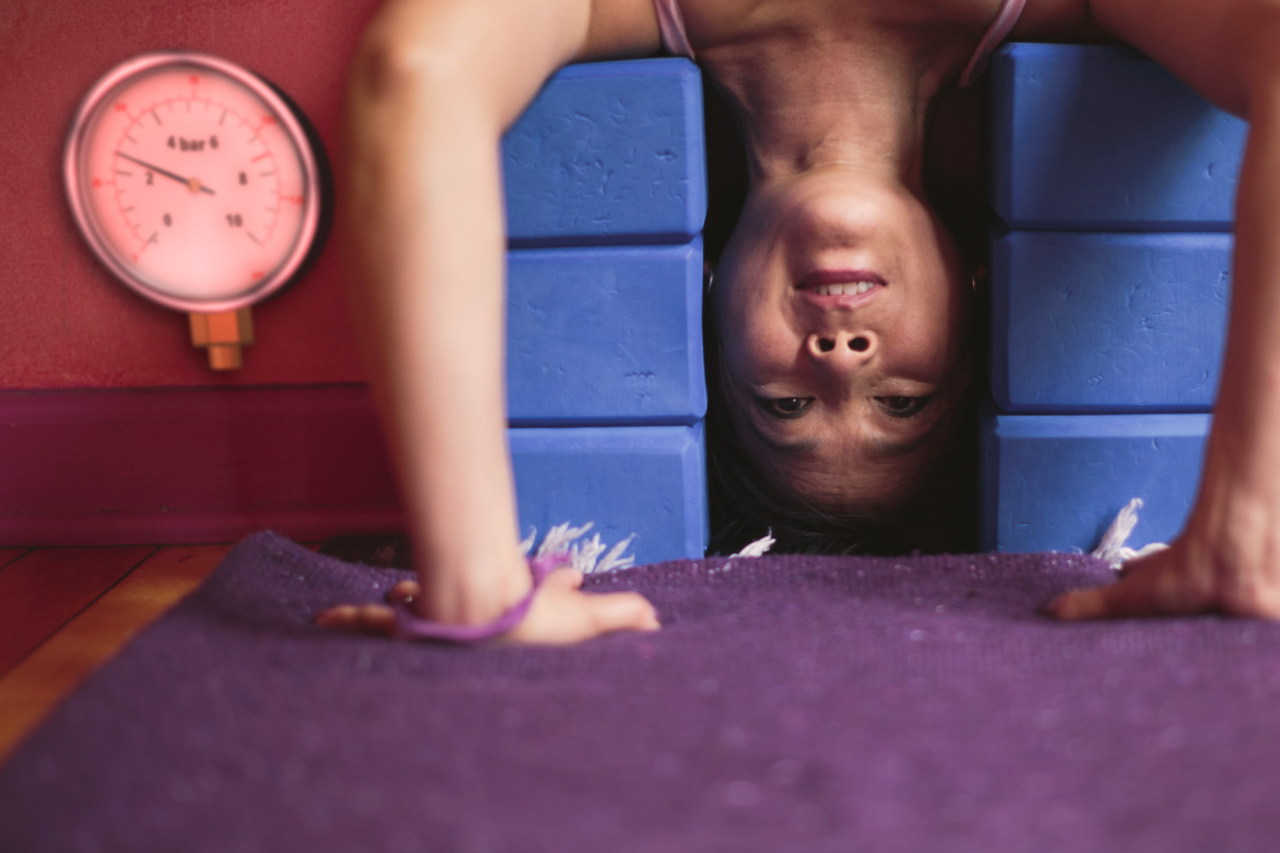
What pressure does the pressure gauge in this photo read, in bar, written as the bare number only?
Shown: 2.5
